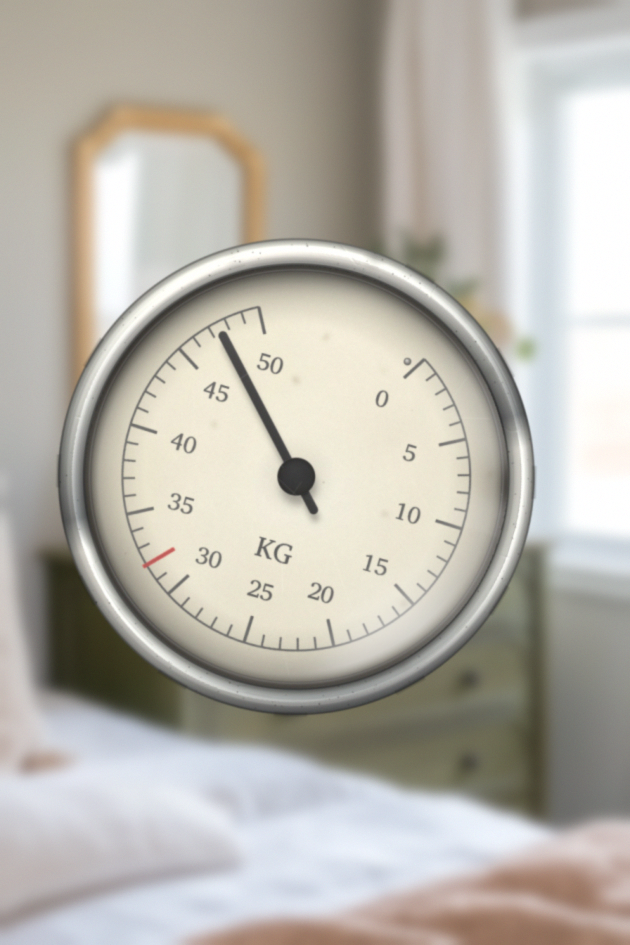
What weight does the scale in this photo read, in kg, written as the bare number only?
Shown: 47.5
